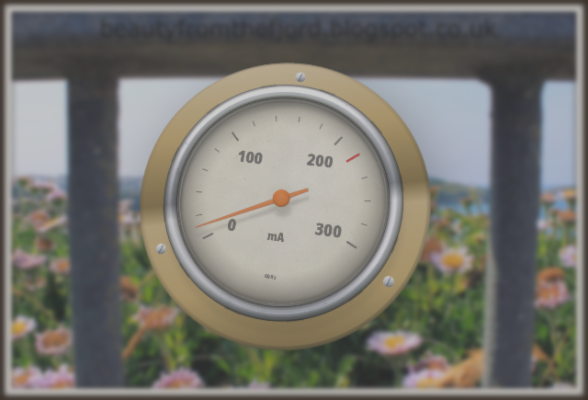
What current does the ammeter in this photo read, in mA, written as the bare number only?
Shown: 10
